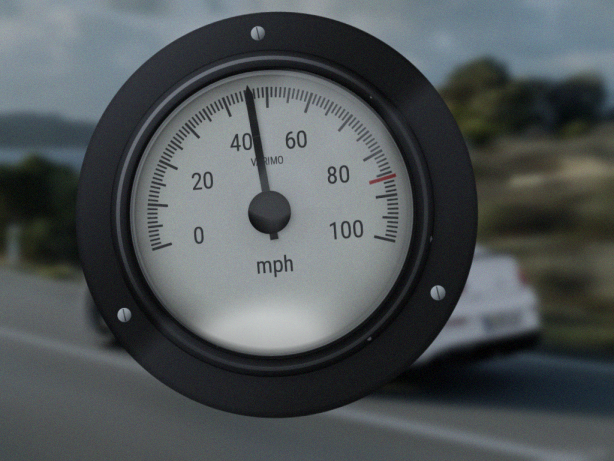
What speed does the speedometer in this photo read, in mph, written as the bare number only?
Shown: 46
